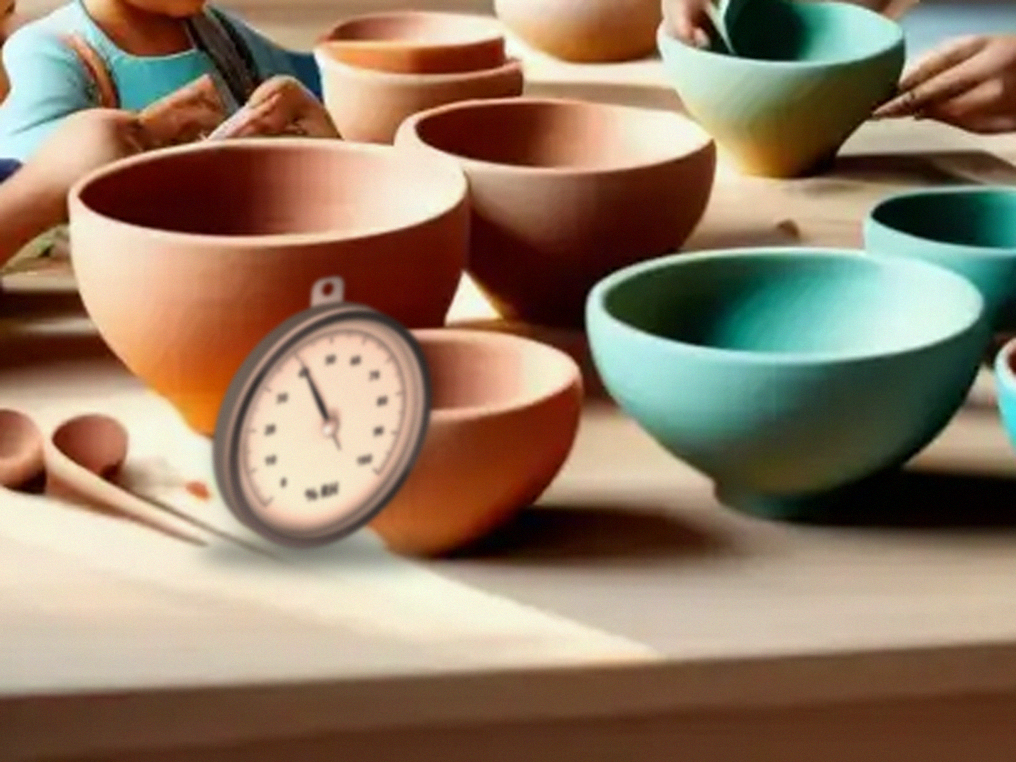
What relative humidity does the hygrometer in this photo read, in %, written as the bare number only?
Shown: 40
